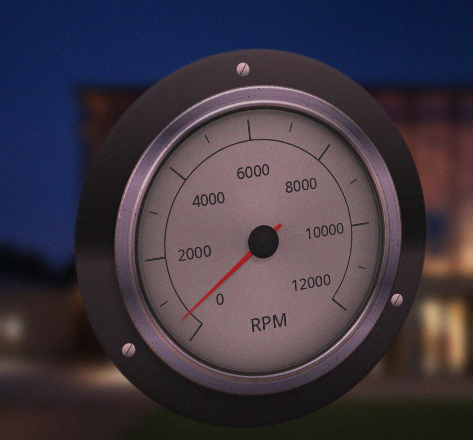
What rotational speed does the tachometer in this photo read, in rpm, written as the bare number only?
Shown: 500
